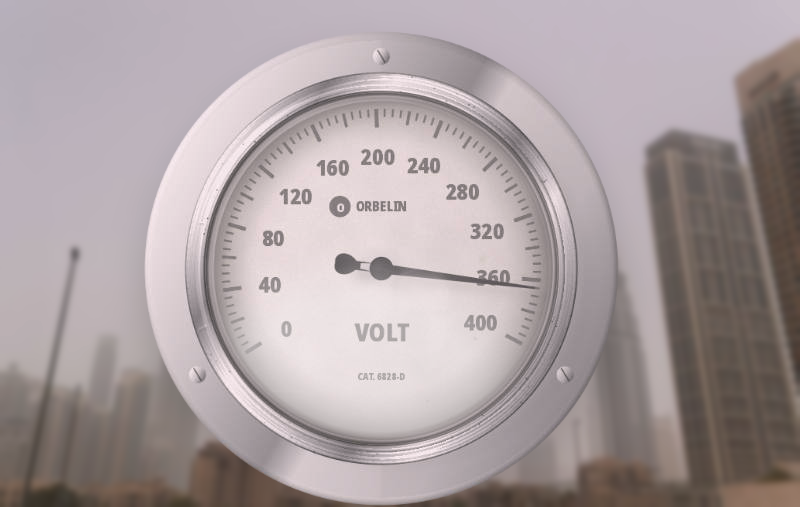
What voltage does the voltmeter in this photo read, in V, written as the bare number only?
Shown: 365
